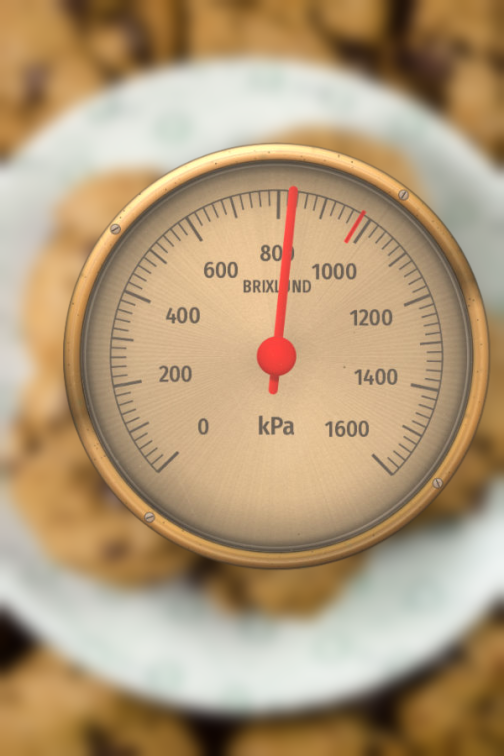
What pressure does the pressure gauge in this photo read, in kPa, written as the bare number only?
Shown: 830
